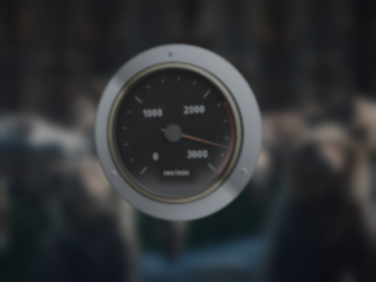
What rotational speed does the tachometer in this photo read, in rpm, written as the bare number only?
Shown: 2700
